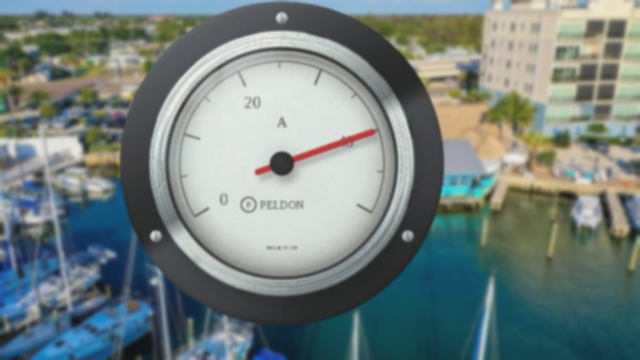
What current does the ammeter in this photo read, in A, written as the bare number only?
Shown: 40
